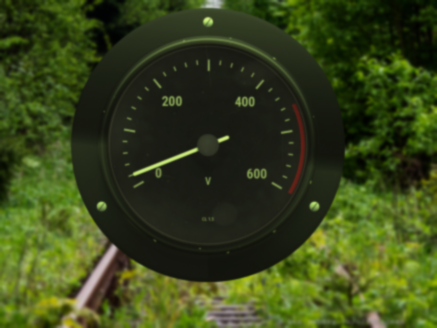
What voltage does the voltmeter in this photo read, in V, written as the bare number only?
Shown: 20
